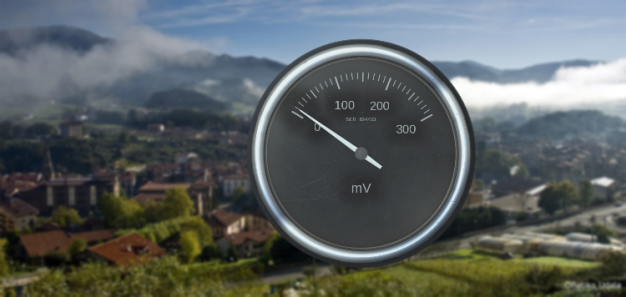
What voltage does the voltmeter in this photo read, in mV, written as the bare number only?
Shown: 10
